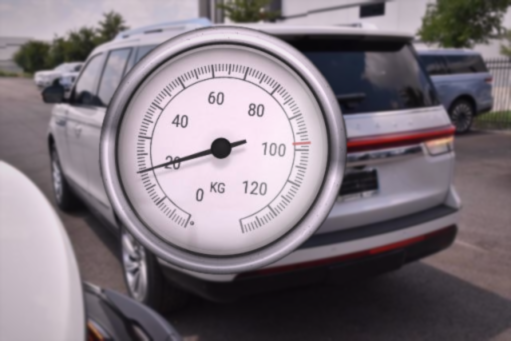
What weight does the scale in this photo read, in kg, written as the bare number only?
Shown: 20
